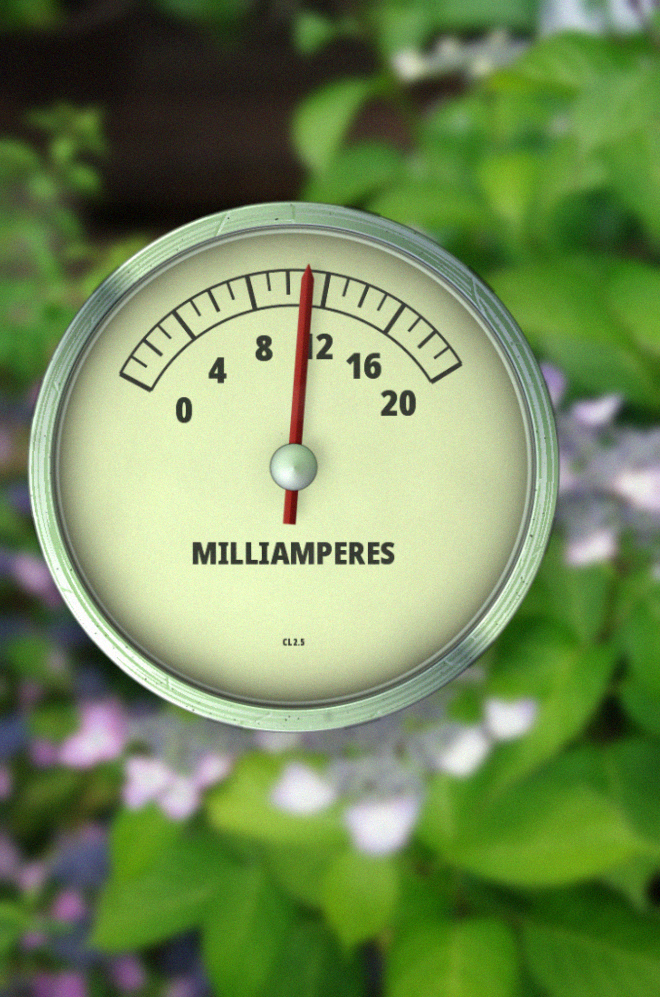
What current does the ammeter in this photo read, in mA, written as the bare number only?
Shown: 11
